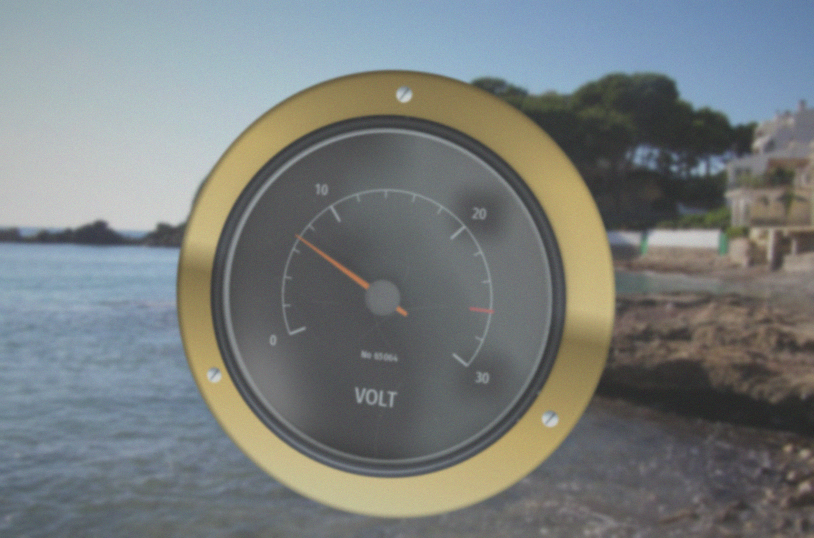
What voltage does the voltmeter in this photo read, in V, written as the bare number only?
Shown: 7
